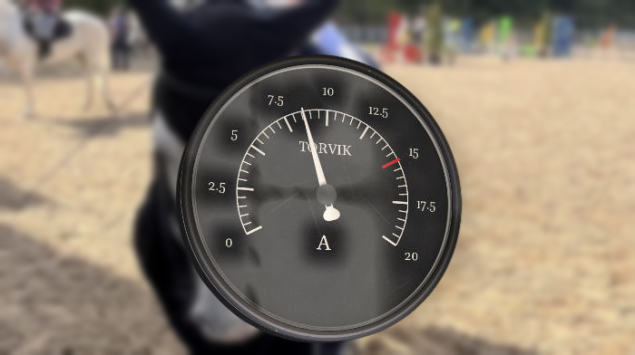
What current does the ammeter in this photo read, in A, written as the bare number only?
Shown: 8.5
